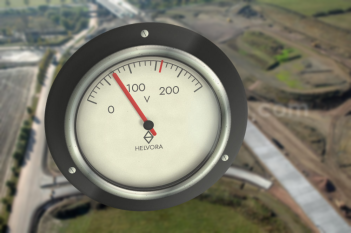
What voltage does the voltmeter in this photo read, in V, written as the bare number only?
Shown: 70
